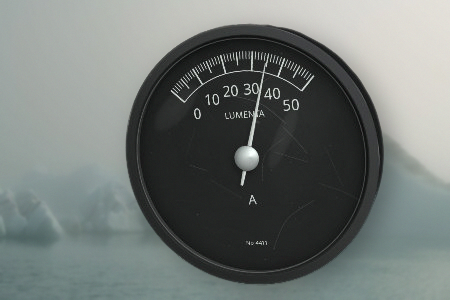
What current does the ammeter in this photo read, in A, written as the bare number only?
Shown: 35
